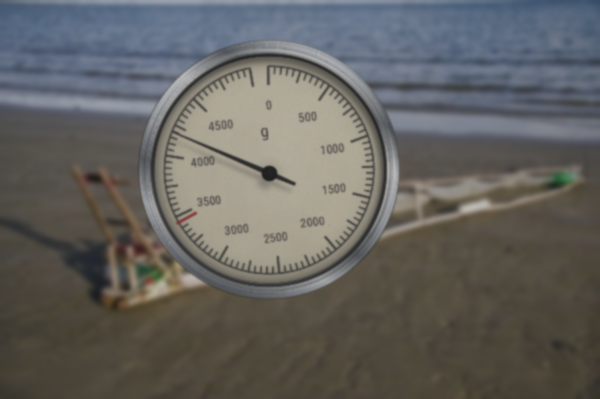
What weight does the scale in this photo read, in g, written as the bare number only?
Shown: 4200
